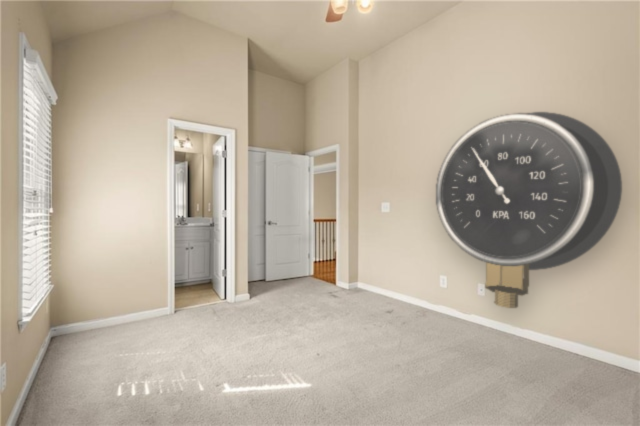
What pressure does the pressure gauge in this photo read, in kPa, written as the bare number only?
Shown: 60
